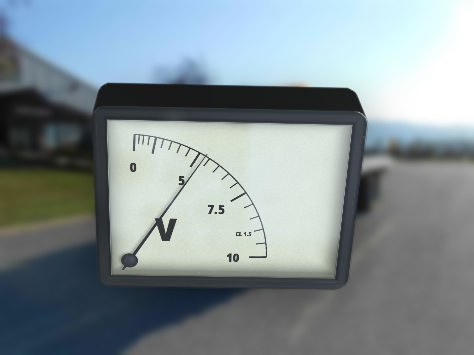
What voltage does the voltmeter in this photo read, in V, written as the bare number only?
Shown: 5.25
